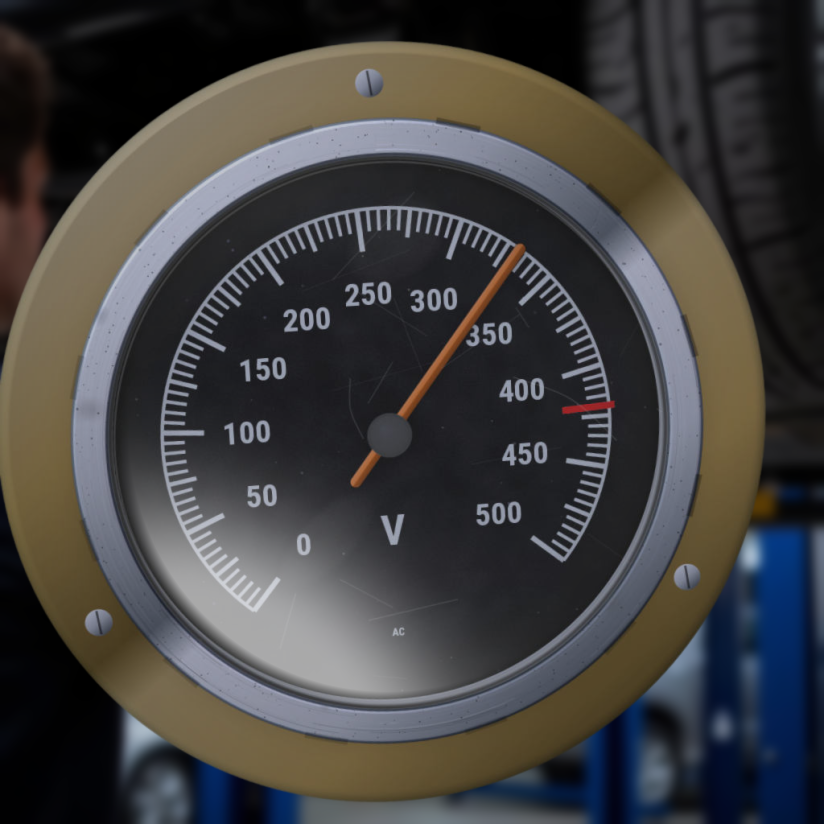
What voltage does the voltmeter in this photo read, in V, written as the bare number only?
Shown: 330
